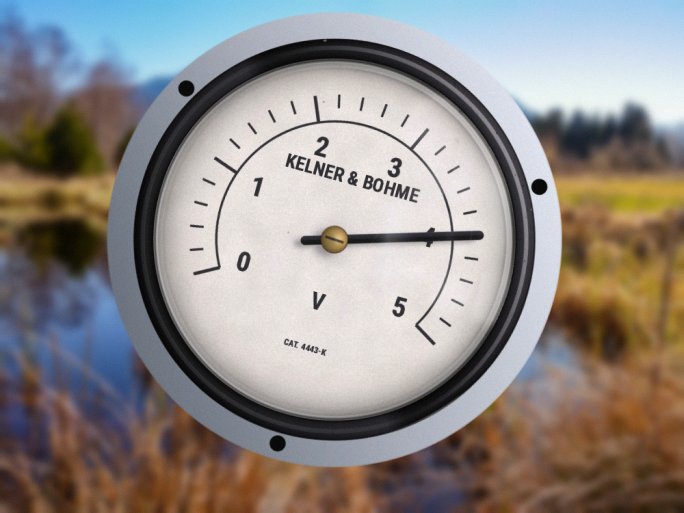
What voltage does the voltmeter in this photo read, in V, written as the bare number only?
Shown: 4
